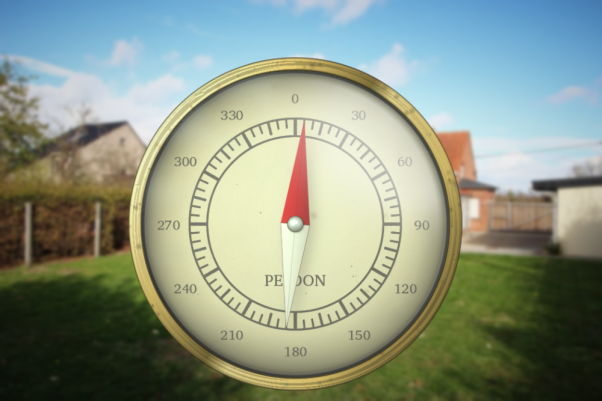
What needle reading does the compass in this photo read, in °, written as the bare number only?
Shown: 5
